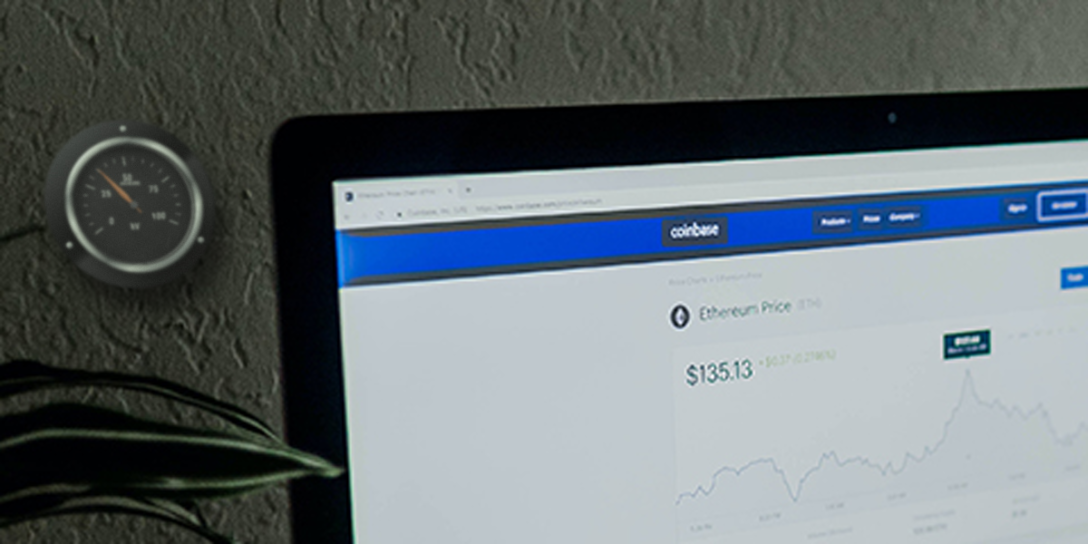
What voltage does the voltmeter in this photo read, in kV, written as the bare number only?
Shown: 35
